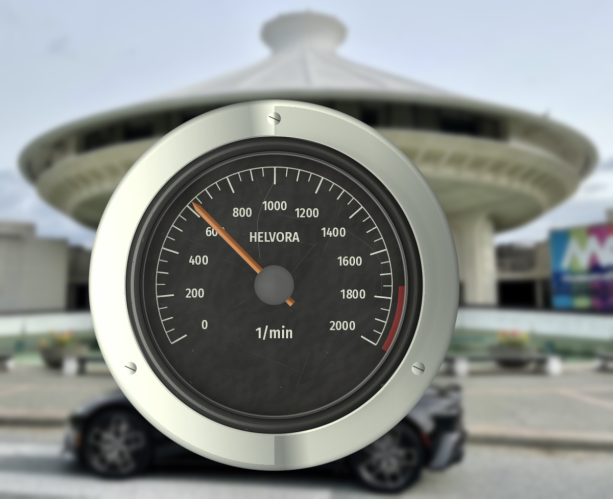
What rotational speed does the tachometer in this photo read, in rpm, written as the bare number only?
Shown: 625
